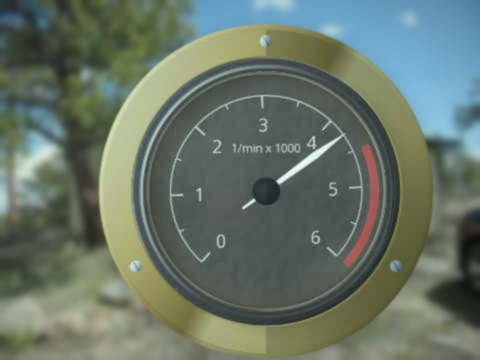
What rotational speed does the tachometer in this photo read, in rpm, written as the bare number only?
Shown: 4250
